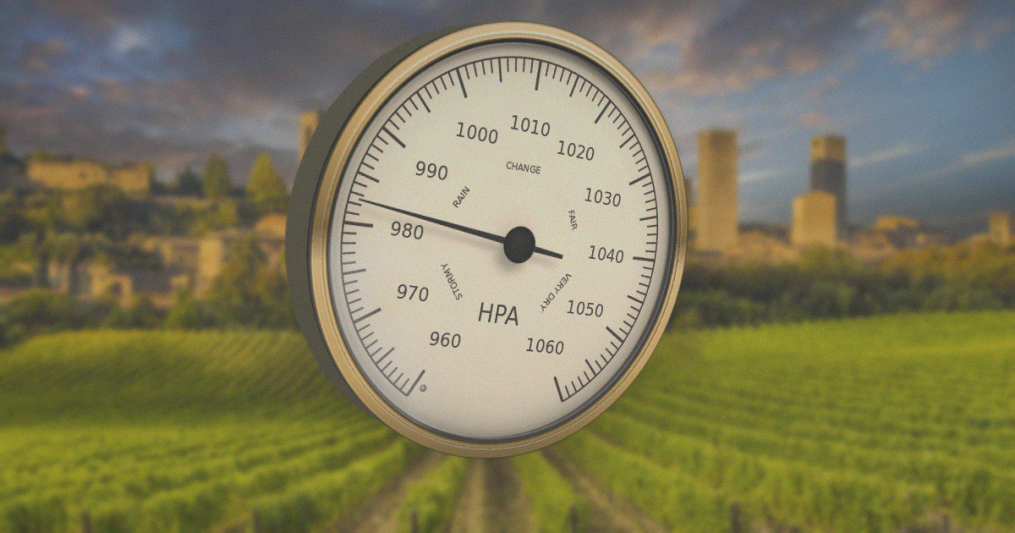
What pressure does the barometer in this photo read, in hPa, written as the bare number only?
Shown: 982.5
